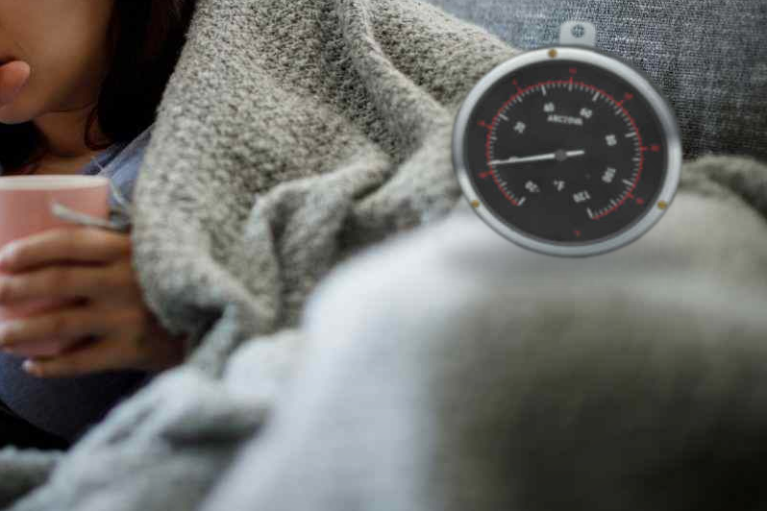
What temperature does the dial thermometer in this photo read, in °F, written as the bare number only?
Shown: 0
